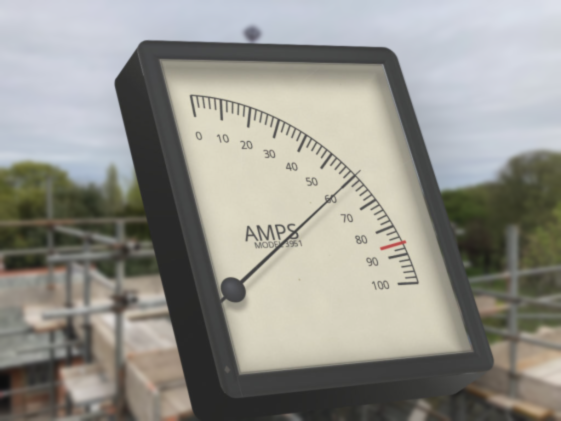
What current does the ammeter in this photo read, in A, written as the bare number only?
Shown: 60
